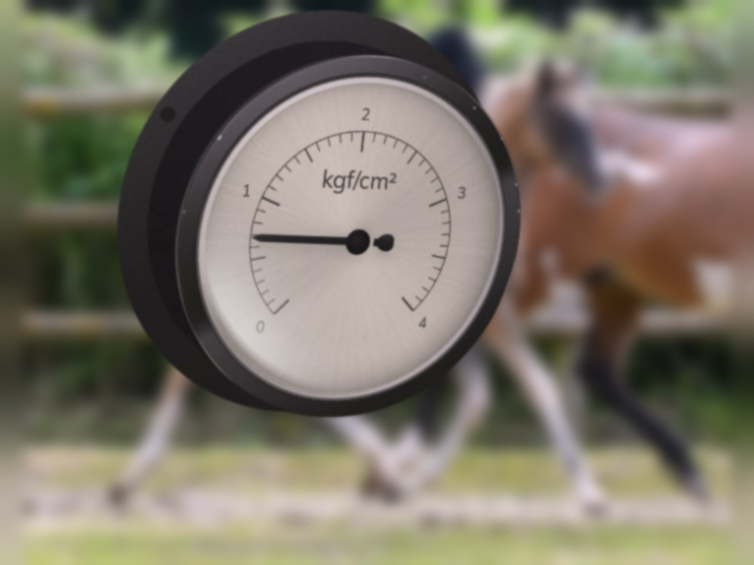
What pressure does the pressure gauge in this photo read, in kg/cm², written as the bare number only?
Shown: 0.7
